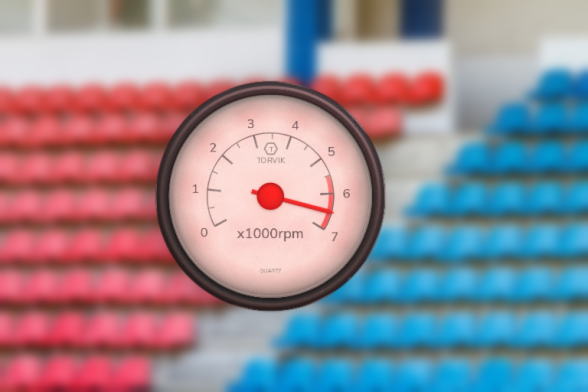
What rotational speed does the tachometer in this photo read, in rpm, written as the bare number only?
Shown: 6500
